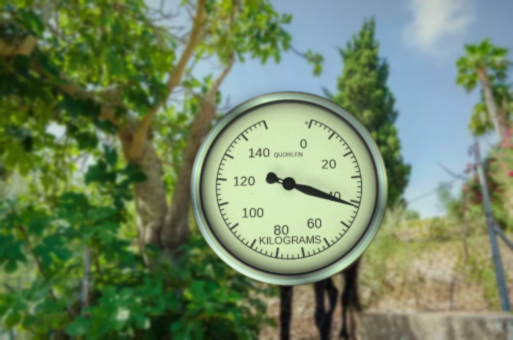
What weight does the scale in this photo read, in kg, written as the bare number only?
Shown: 42
